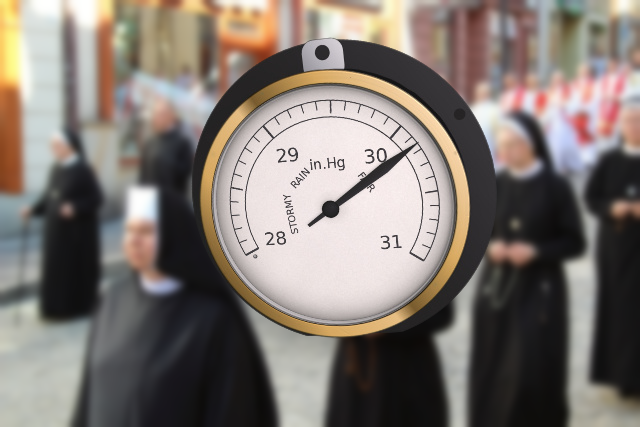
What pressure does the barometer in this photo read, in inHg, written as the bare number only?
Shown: 30.15
